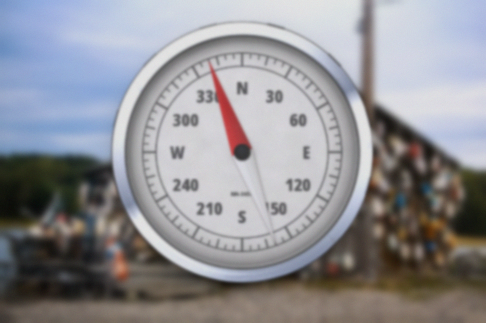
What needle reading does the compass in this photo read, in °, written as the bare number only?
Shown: 340
